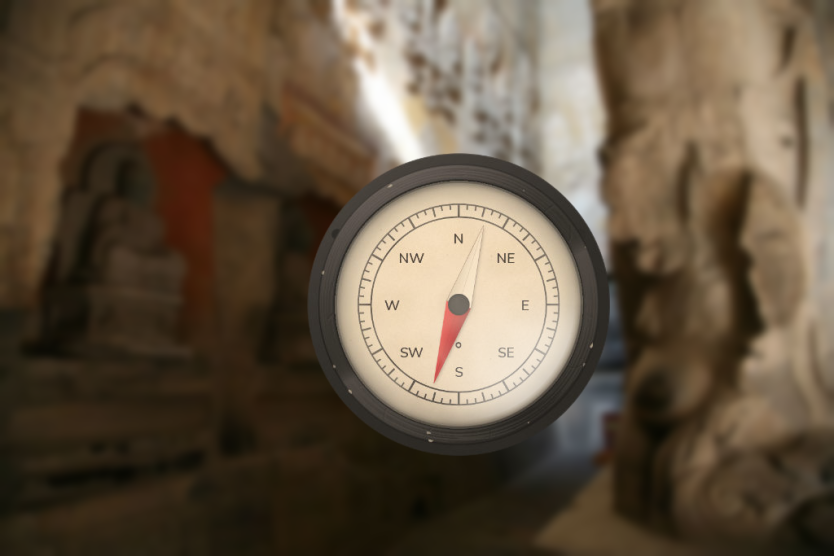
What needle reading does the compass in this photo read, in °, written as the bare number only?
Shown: 197.5
